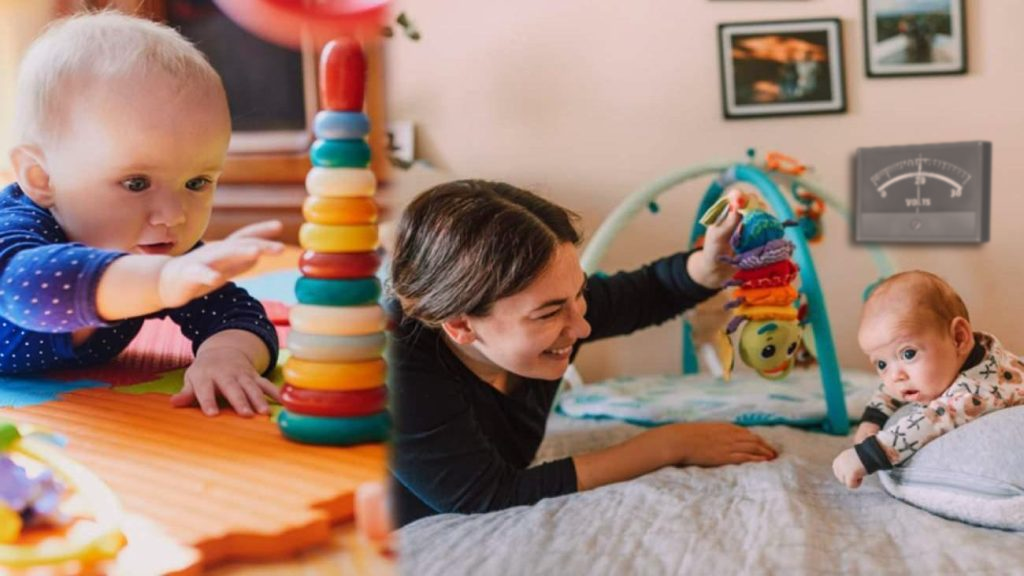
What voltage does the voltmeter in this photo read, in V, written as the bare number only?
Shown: 20
